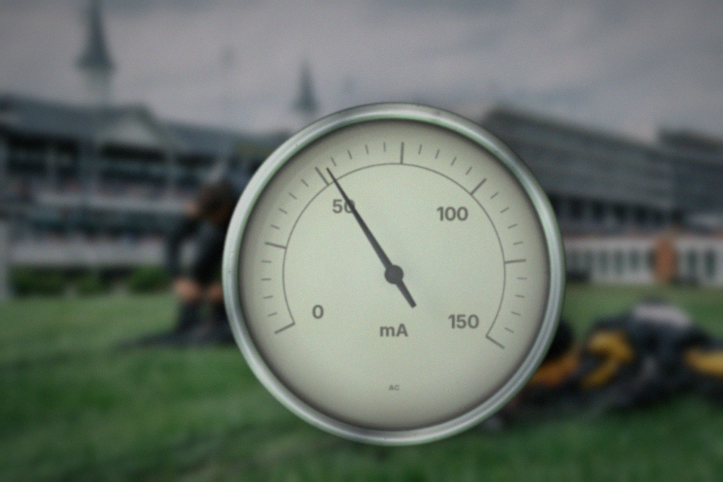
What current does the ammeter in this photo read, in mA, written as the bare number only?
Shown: 52.5
